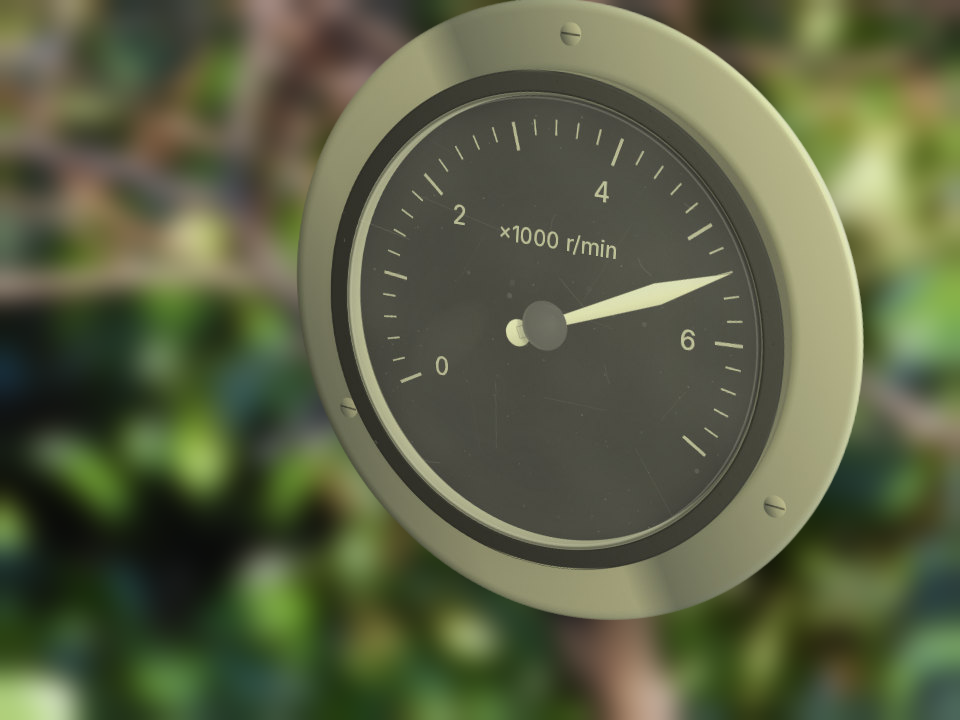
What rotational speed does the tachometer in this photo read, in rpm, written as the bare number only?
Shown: 5400
